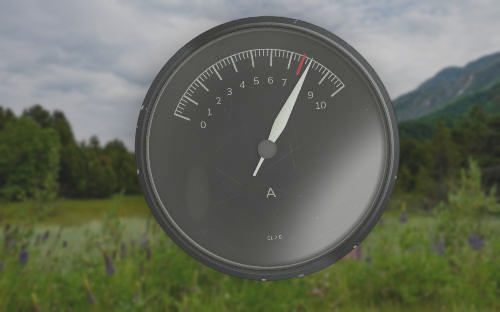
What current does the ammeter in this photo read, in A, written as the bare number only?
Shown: 8
